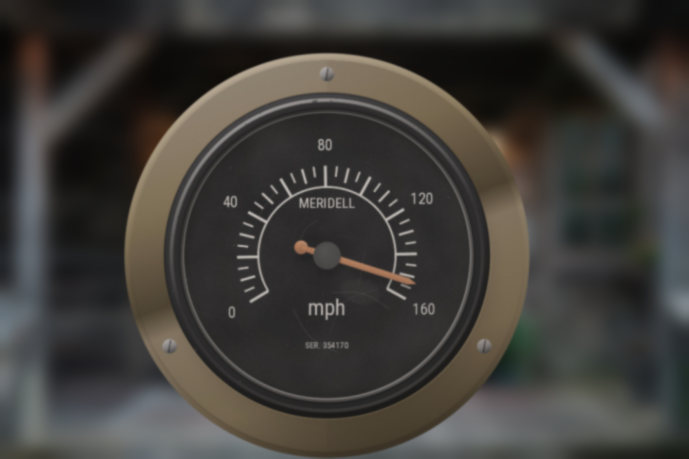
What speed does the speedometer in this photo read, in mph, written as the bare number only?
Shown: 152.5
